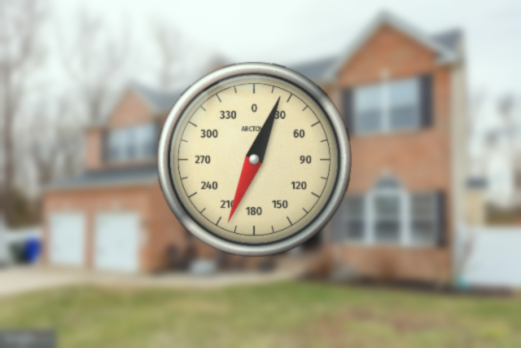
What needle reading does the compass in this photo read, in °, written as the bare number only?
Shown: 202.5
